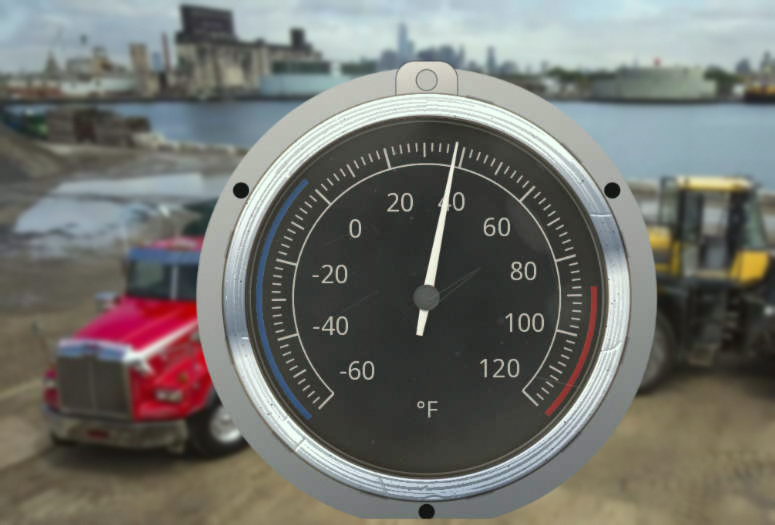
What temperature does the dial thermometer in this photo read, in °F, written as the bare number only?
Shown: 38
